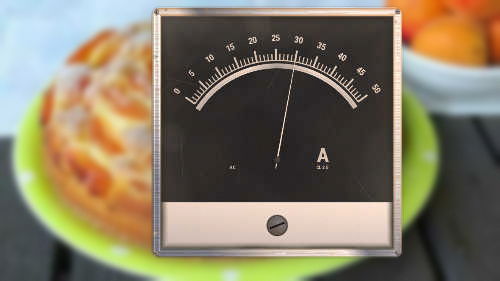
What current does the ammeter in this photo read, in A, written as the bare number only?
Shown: 30
